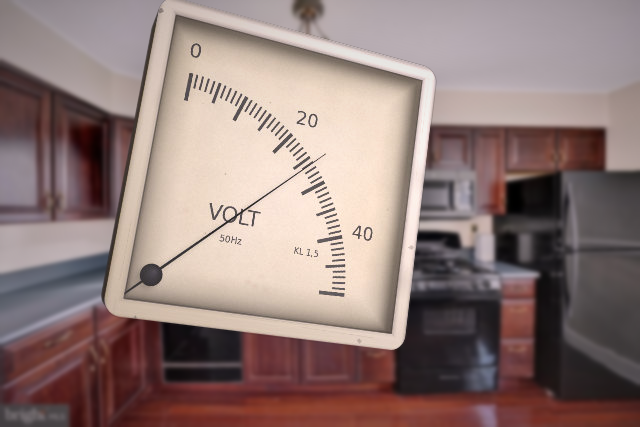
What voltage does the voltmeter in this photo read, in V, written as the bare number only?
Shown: 26
